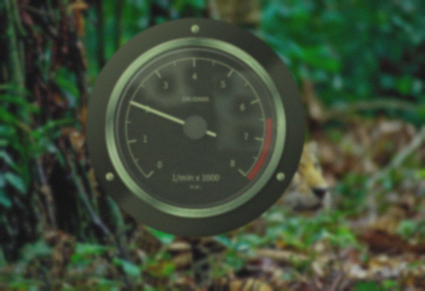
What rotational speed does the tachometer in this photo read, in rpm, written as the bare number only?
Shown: 2000
